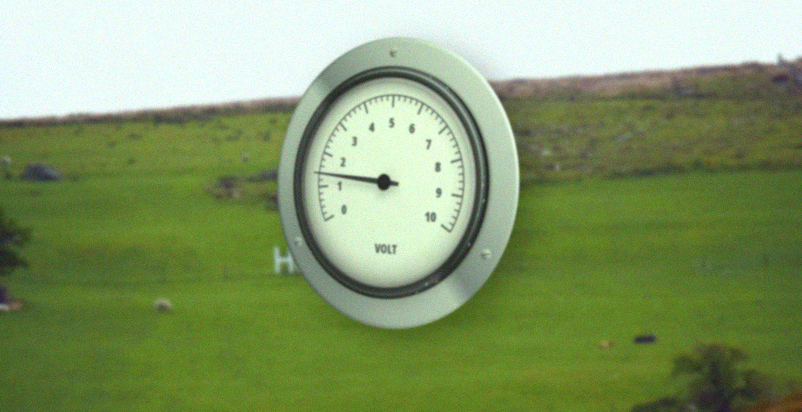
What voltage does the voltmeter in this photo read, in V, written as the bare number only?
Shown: 1.4
